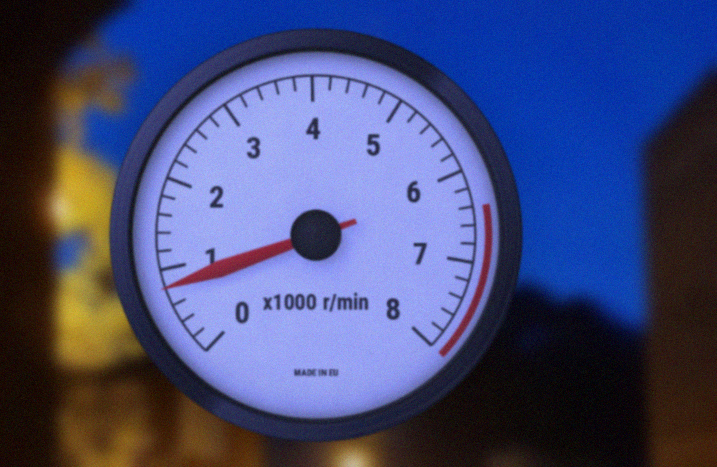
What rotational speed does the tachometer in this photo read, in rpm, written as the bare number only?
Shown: 800
